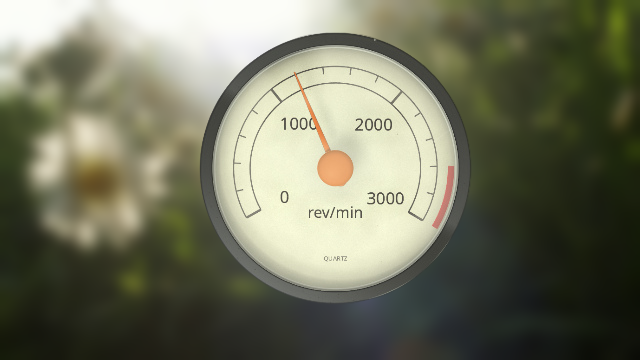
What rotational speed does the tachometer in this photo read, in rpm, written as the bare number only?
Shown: 1200
